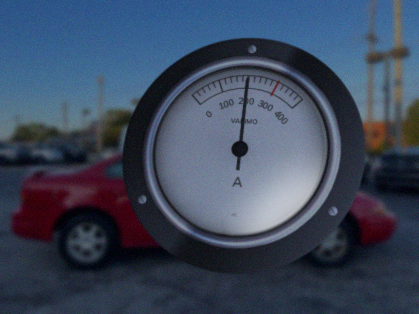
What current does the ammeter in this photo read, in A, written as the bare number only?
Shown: 200
